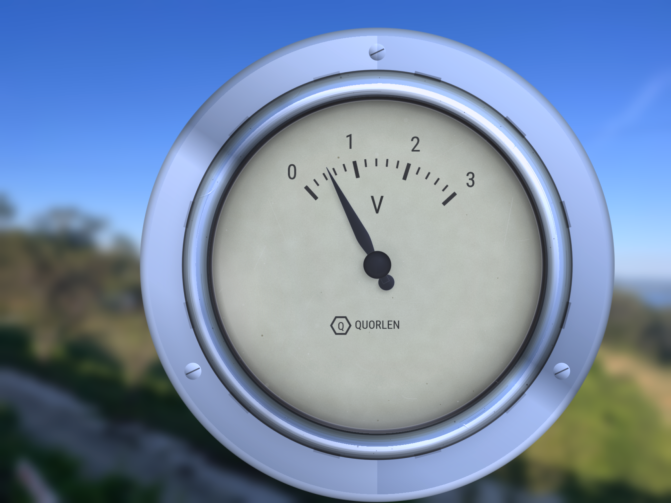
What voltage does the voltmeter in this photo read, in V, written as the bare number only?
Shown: 0.5
